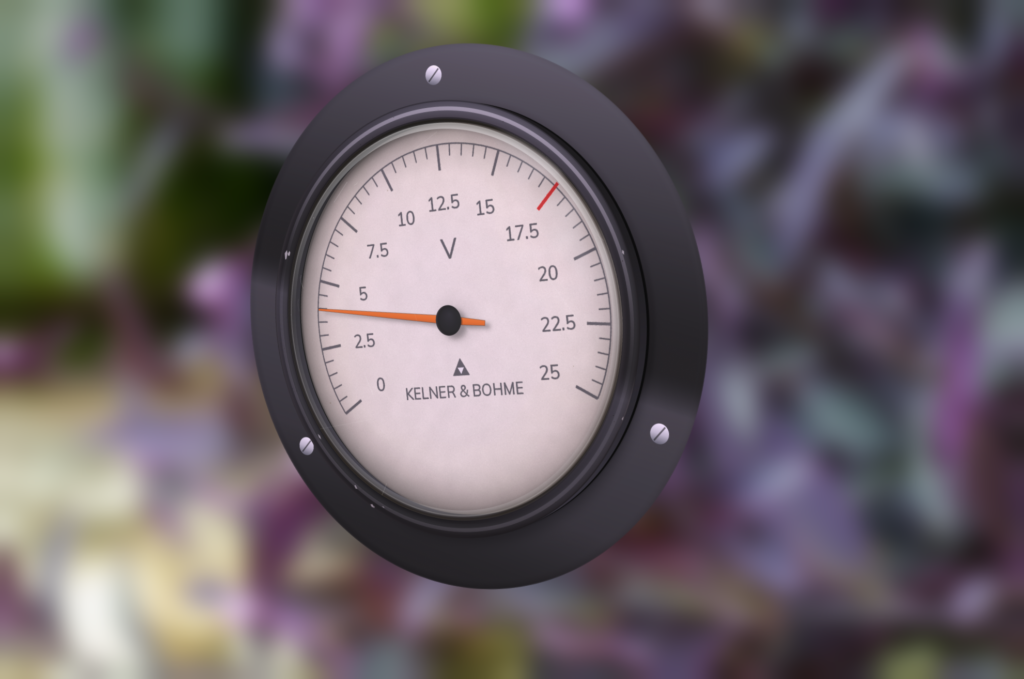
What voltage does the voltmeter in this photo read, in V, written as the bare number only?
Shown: 4
